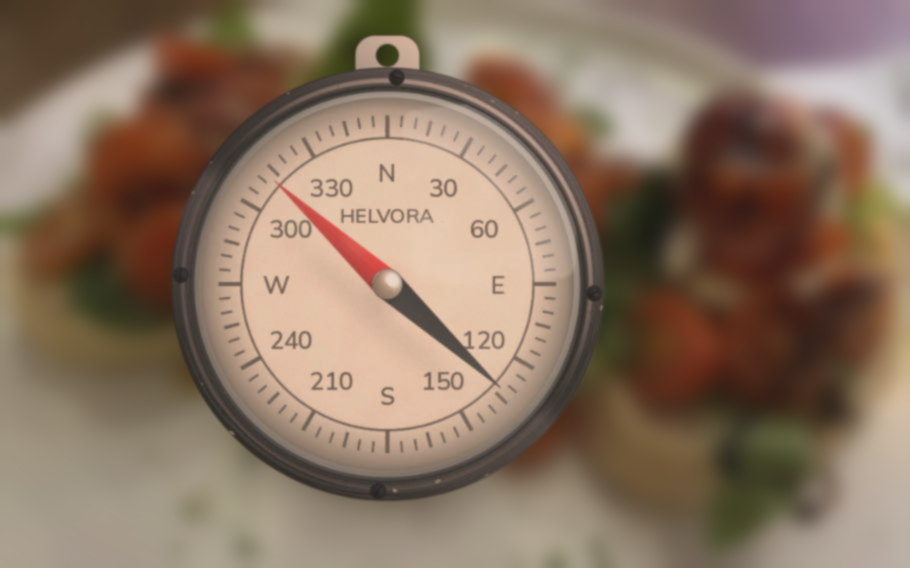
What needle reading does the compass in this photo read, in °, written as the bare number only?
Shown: 312.5
